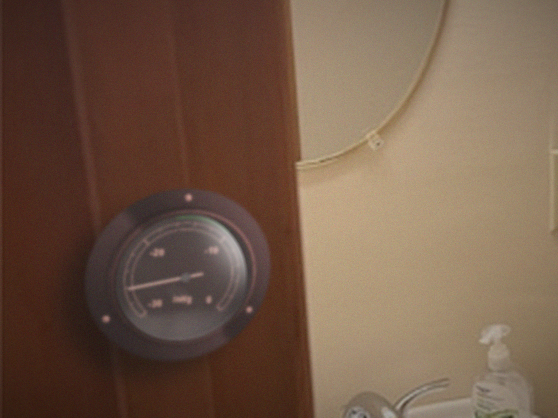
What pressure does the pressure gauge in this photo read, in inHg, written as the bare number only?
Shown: -26
